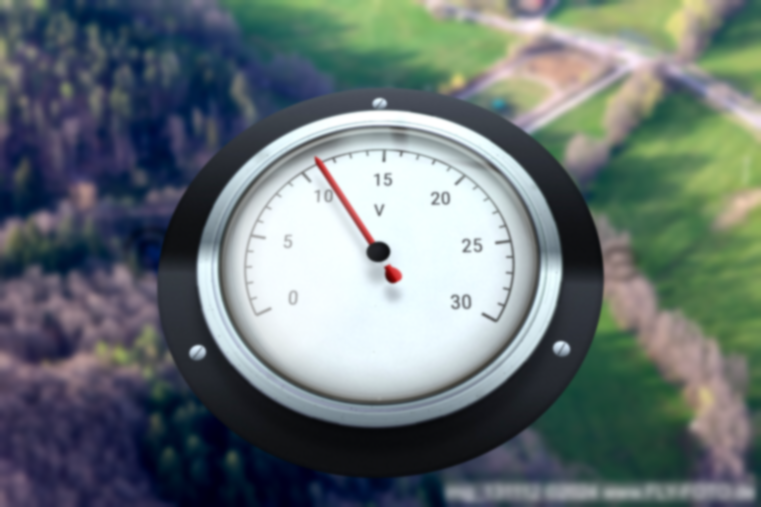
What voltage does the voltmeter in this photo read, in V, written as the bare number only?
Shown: 11
